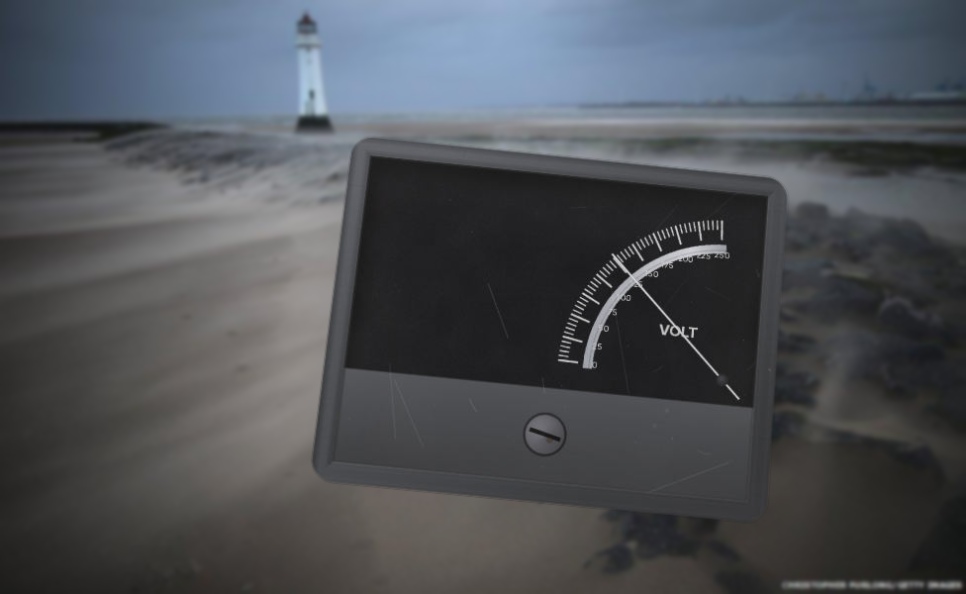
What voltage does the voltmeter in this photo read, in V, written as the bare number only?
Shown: 125
